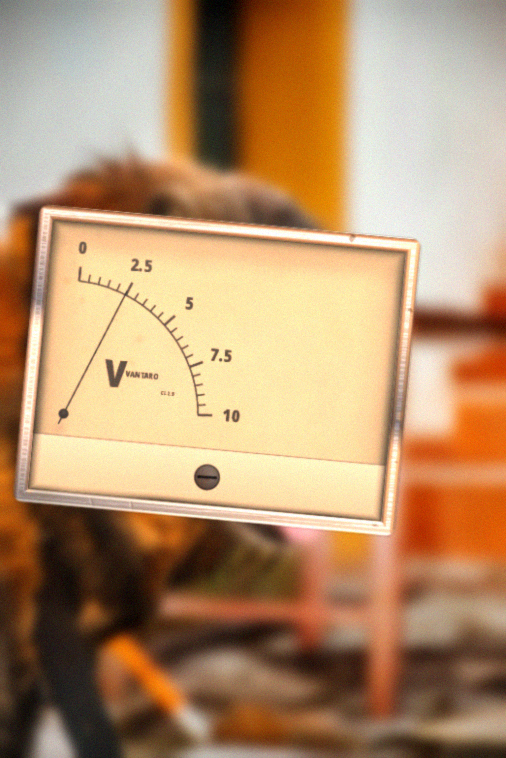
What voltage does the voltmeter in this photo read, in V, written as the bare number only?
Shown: 2.5
